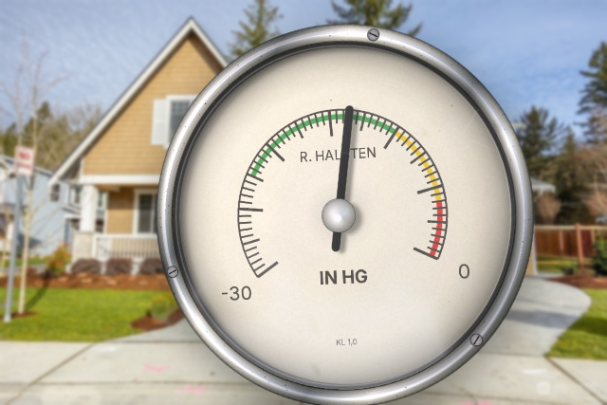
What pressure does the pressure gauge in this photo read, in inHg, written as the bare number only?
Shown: -13.5
